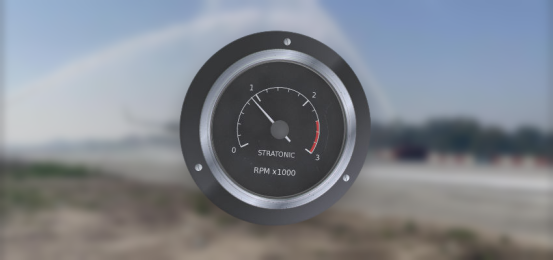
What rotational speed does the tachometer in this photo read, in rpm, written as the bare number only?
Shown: 900
